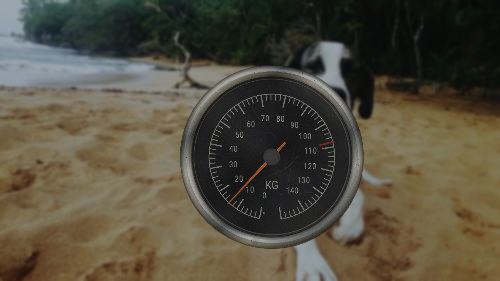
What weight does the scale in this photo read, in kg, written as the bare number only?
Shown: 14
